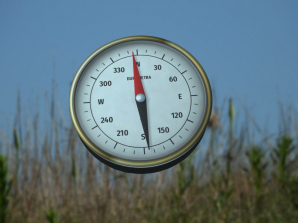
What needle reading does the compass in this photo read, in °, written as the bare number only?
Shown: 355
